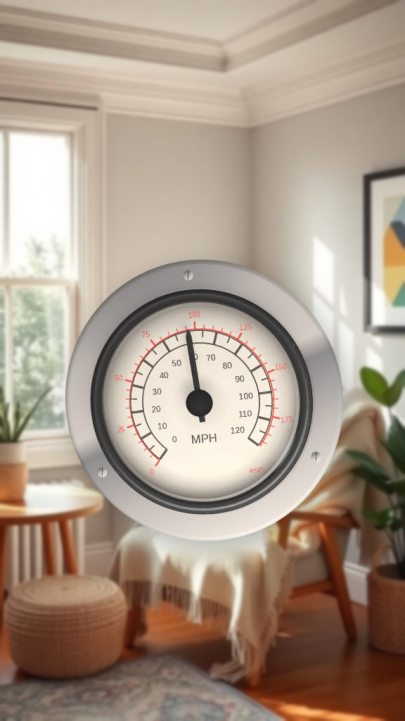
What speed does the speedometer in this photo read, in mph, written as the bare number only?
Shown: 60
